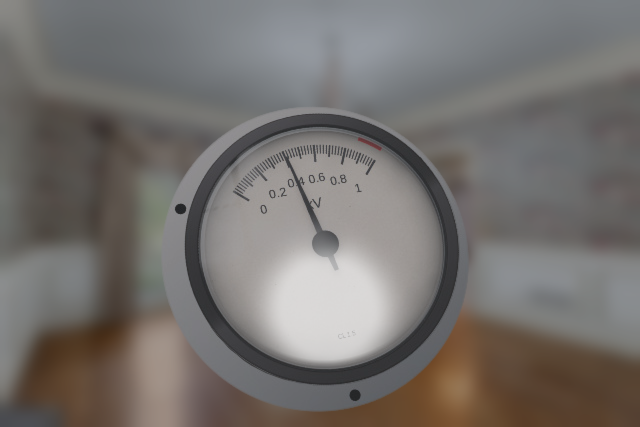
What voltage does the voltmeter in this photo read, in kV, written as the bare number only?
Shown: 0.4
